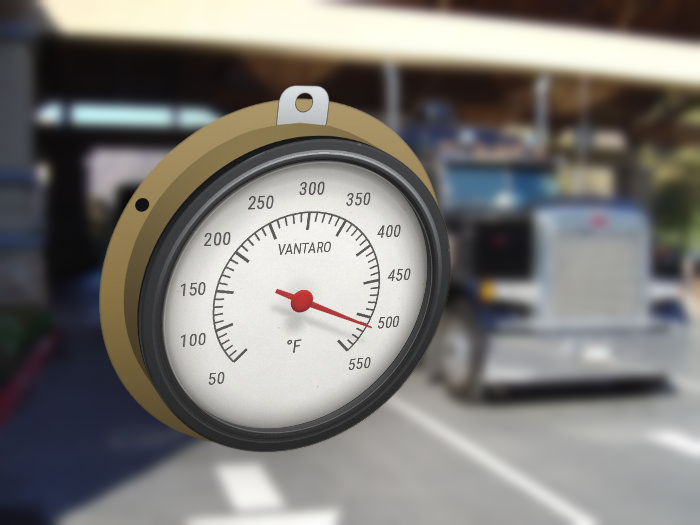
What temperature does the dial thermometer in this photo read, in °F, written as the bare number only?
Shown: 510
